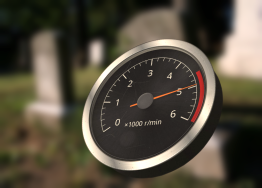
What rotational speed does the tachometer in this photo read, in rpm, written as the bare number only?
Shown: 5000
